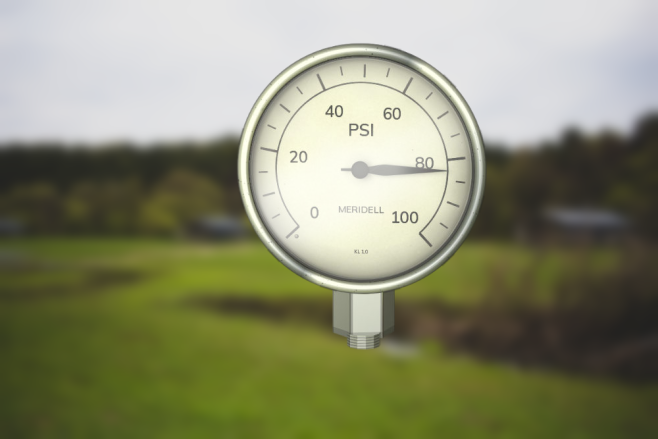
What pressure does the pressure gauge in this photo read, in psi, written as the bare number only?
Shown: 82.5
